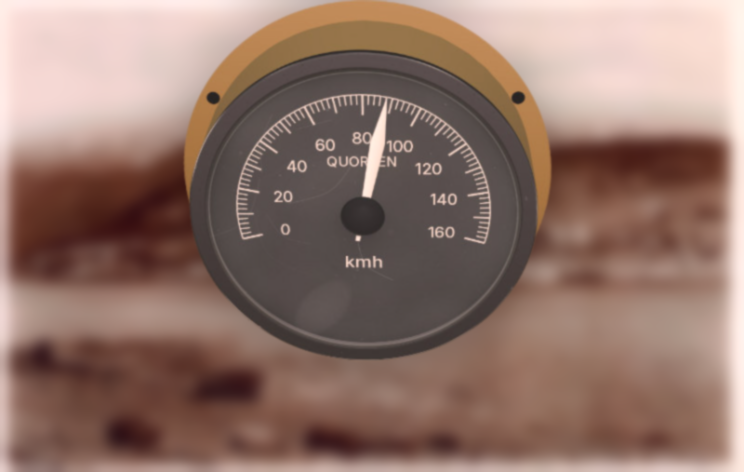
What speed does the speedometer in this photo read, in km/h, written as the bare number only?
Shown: 88
